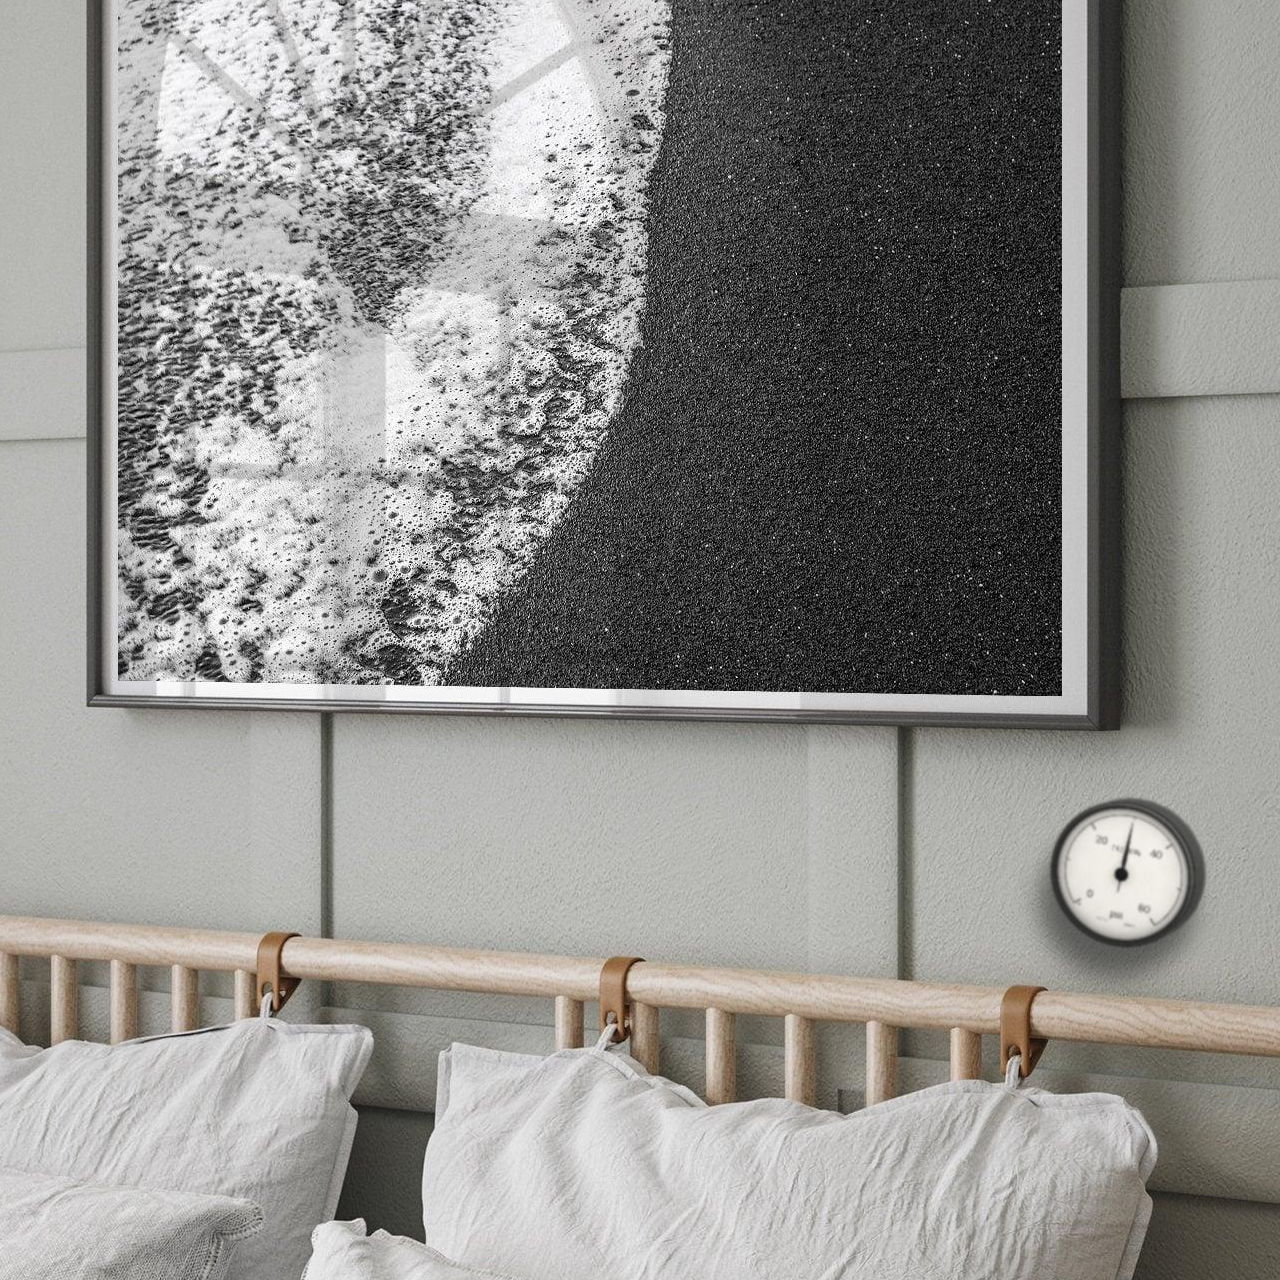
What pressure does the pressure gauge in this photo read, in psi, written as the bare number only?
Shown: 30
